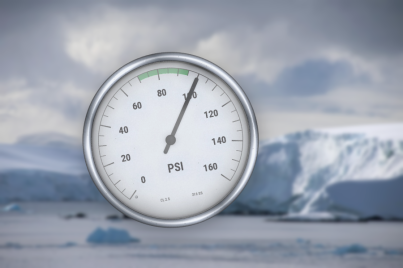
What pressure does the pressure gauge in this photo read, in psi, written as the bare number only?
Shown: 100
